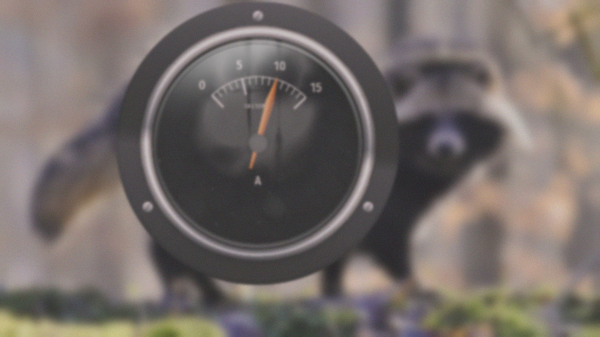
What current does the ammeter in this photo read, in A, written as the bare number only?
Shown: 10
